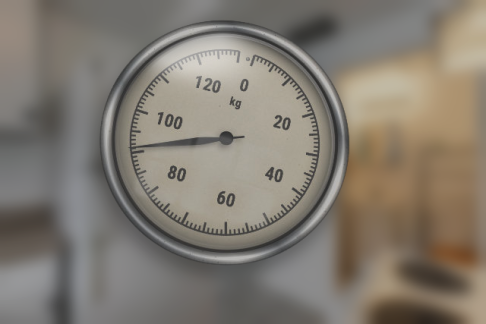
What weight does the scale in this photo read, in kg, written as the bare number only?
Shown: 91
